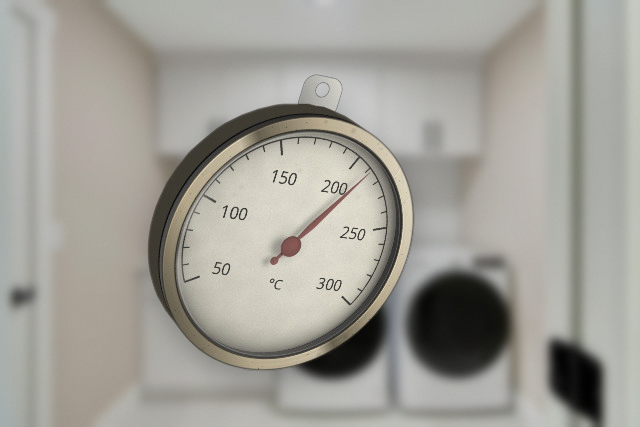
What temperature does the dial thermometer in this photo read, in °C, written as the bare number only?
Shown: 210
